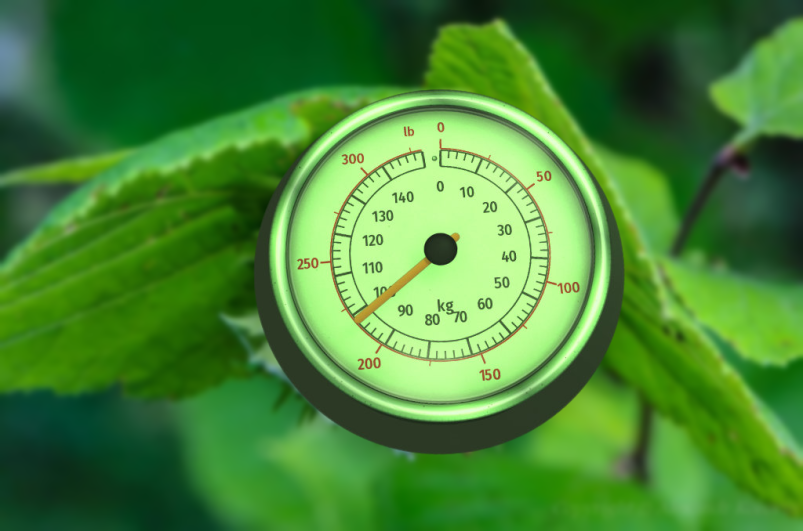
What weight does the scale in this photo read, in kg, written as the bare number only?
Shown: 98
